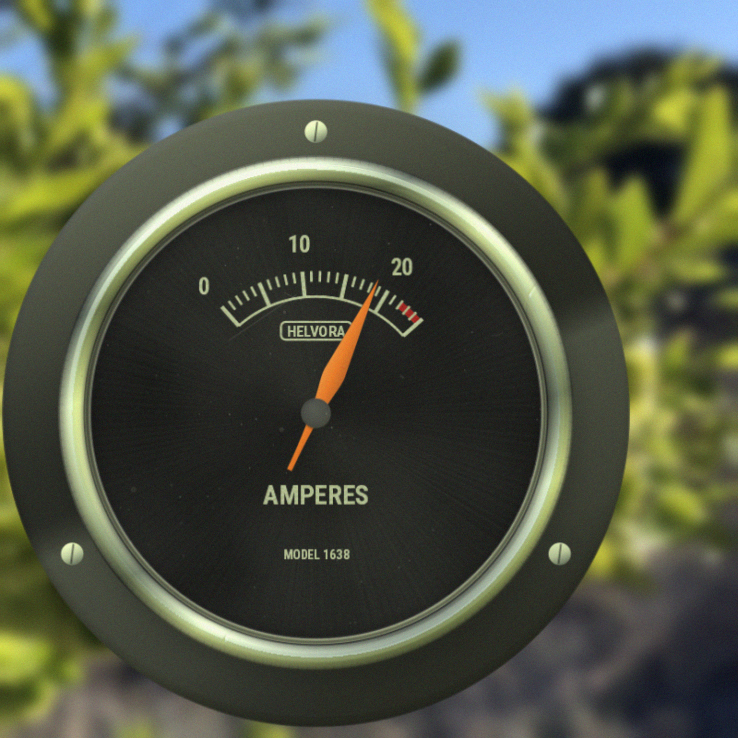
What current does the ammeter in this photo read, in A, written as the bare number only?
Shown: 18.5
